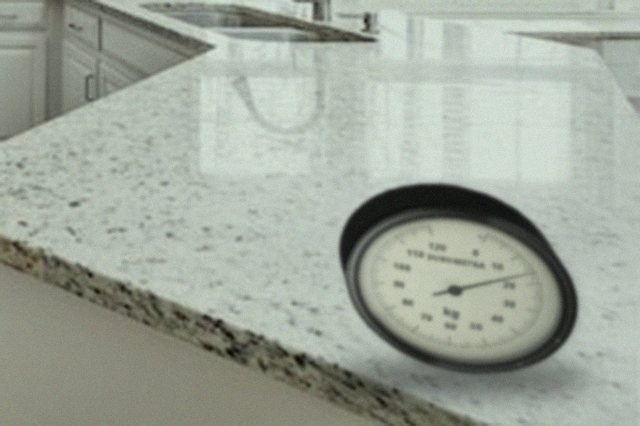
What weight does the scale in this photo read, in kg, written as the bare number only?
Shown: 15
